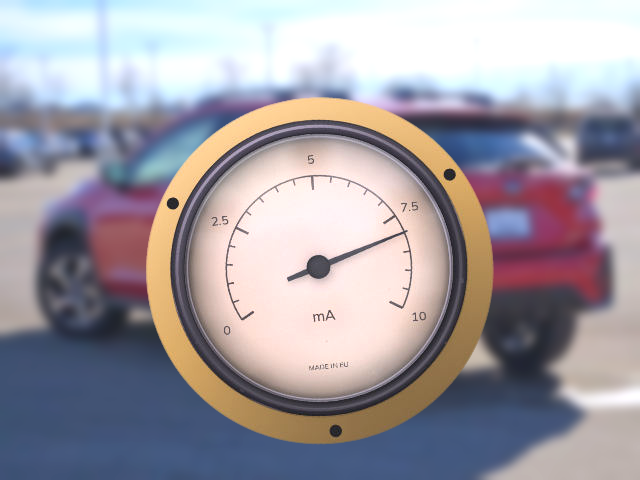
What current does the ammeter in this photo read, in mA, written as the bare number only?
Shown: 8
